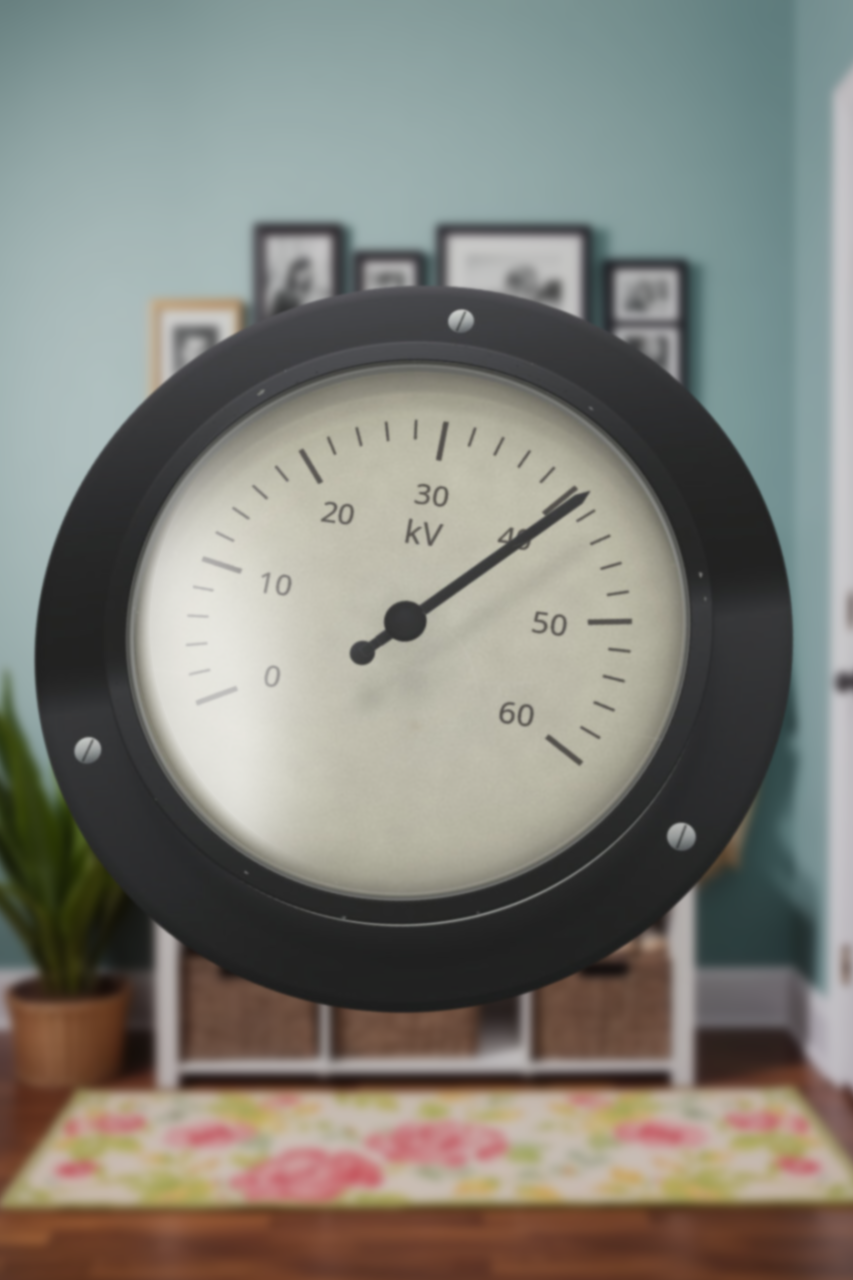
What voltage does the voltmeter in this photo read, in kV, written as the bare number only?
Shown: 41
